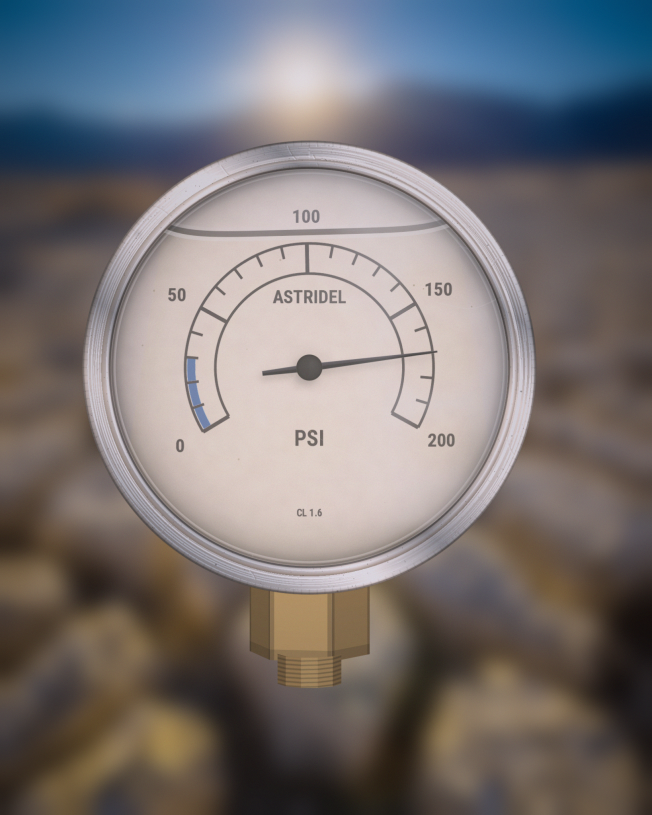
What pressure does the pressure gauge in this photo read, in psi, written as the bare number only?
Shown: 170
